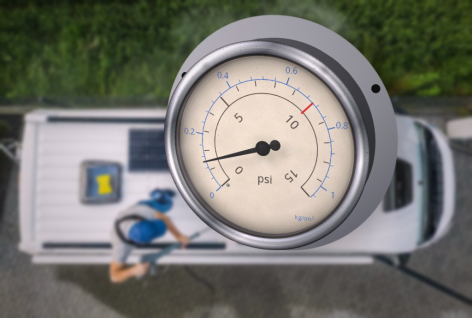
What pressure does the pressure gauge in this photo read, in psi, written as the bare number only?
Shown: 1.5
